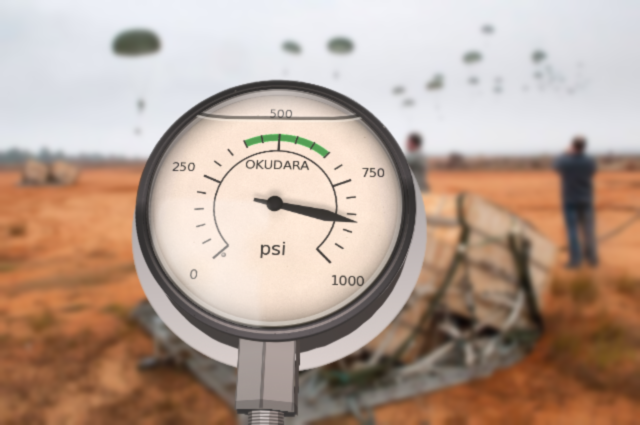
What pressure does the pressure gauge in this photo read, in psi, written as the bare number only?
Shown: 875
